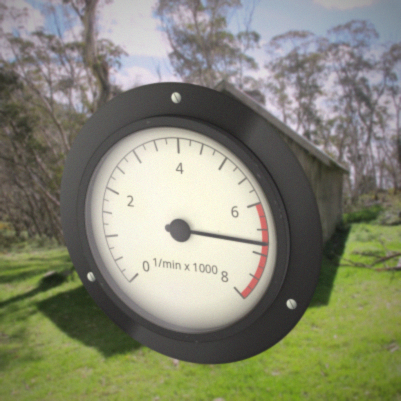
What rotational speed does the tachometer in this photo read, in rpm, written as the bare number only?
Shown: 6750
